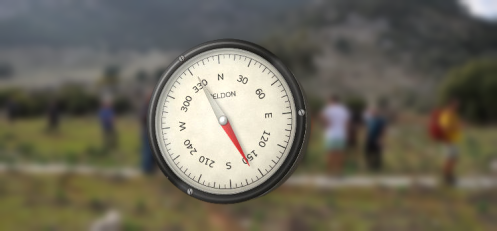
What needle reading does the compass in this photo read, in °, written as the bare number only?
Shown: 155
